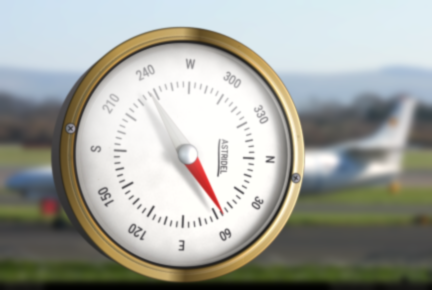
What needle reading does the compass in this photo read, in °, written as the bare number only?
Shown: 55
